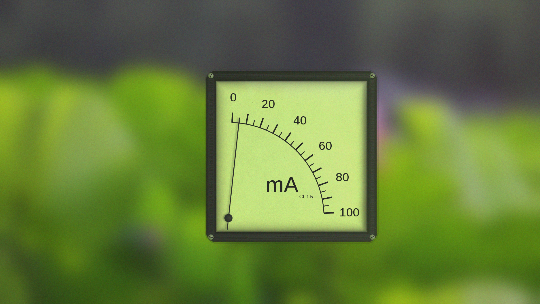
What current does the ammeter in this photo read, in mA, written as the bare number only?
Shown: 5
